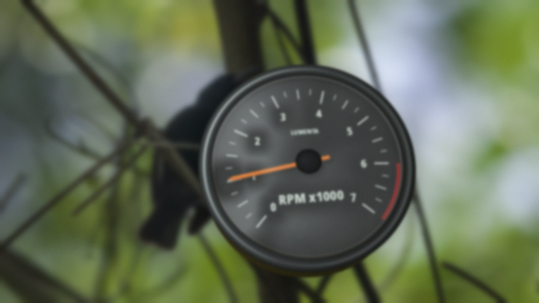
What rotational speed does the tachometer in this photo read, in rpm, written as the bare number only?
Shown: 1000
